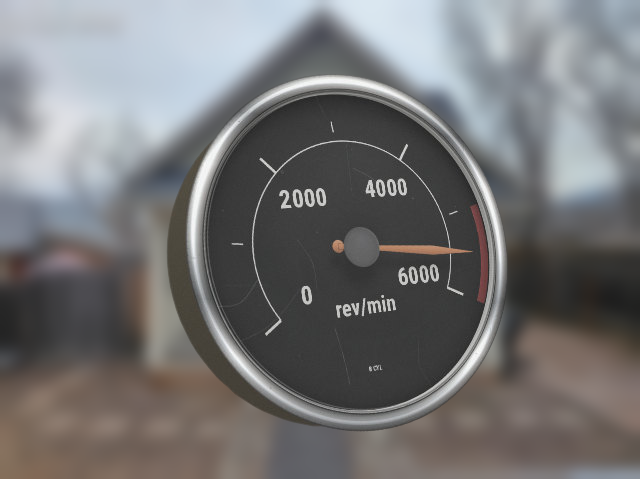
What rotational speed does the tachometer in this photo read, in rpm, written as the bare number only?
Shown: 5500
